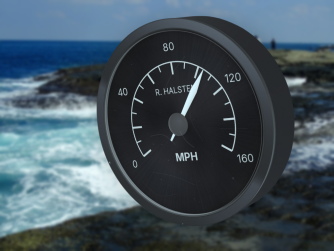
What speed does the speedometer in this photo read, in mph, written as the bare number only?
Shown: 105
